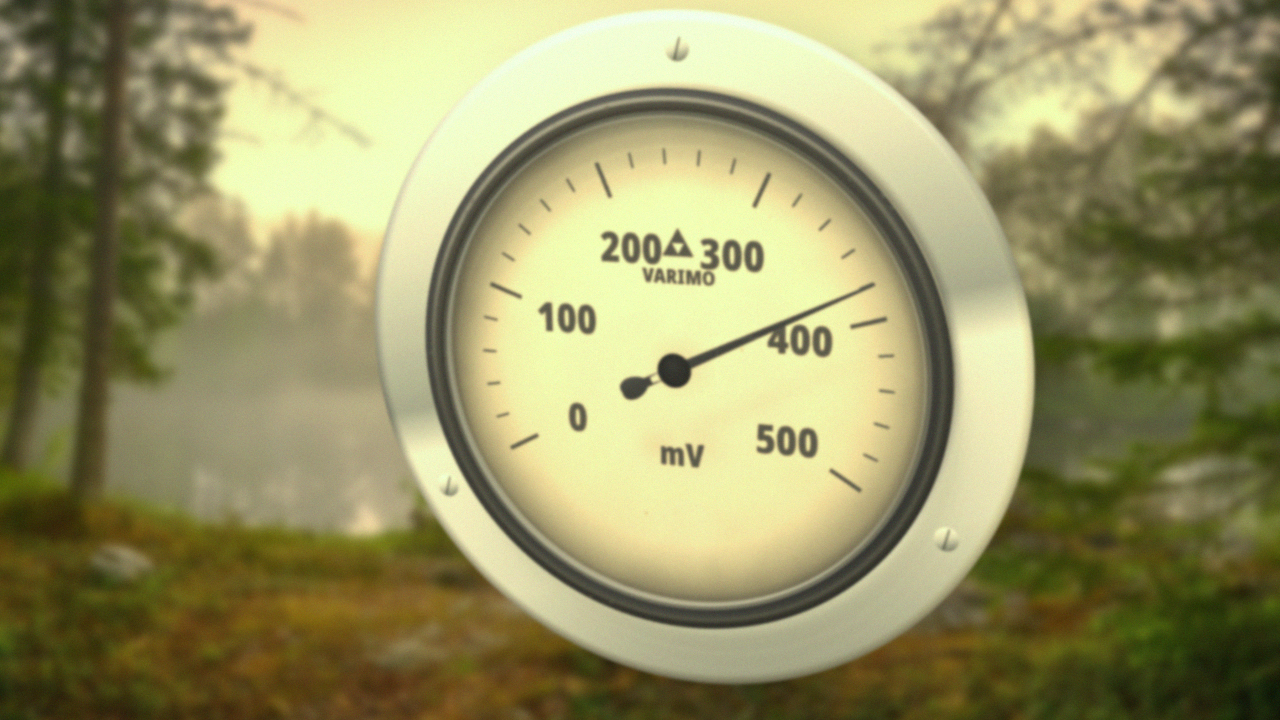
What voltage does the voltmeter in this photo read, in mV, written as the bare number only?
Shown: 380
